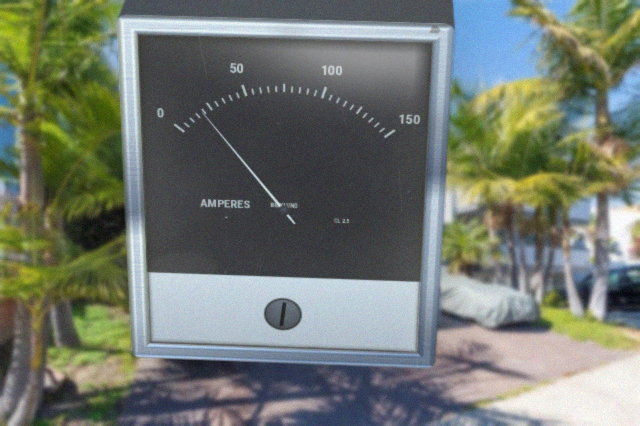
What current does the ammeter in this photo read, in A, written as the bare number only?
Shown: 20
